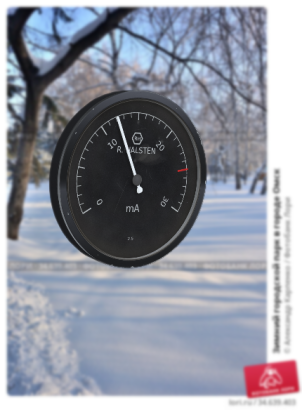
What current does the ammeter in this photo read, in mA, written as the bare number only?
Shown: 12
